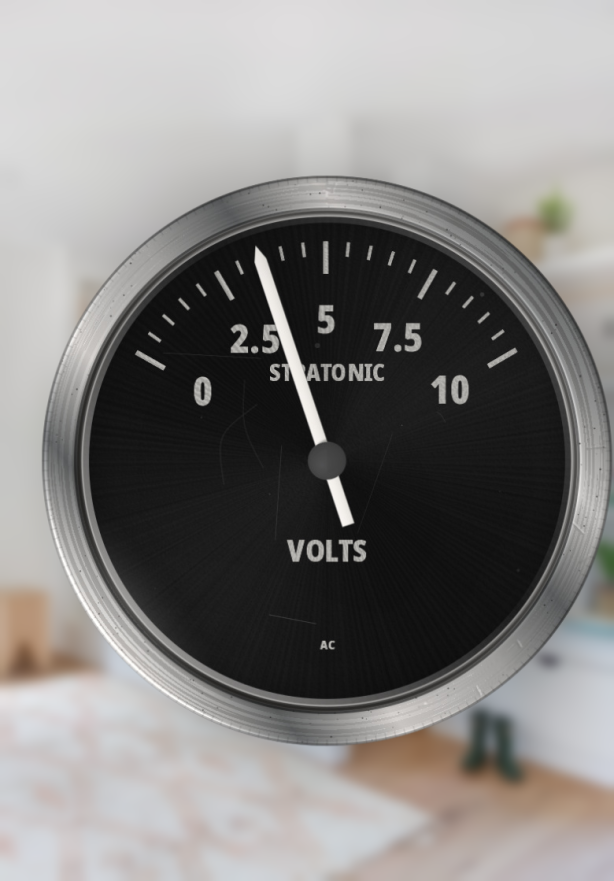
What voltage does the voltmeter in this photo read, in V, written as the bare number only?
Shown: 3.5
